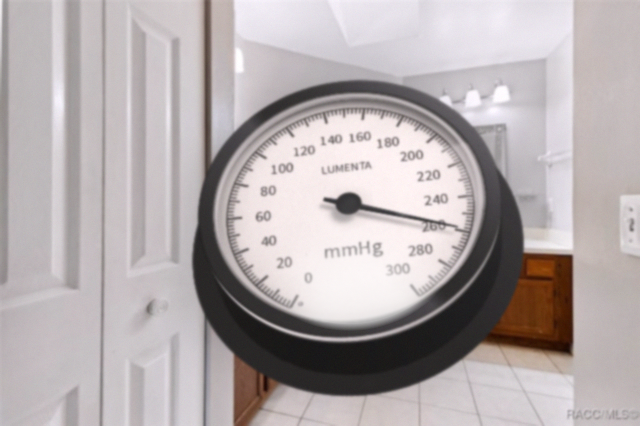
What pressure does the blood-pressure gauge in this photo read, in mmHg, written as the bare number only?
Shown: 260
